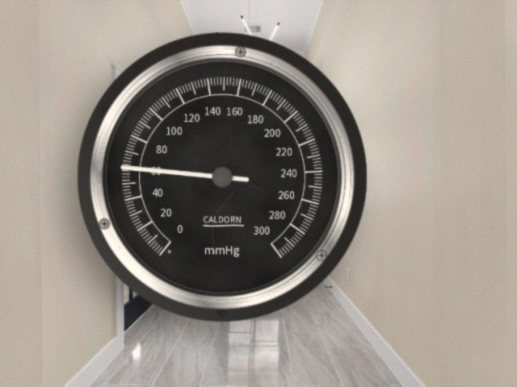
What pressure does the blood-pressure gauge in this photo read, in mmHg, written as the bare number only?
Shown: 60
